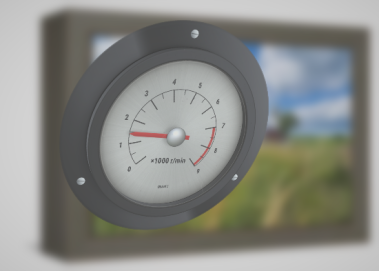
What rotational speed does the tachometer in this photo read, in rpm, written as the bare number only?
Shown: 1500
